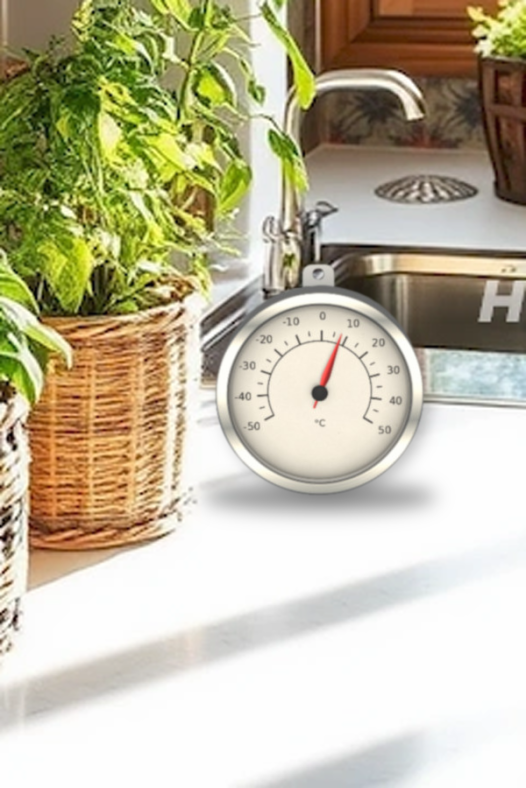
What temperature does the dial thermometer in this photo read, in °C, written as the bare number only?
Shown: 7.5
